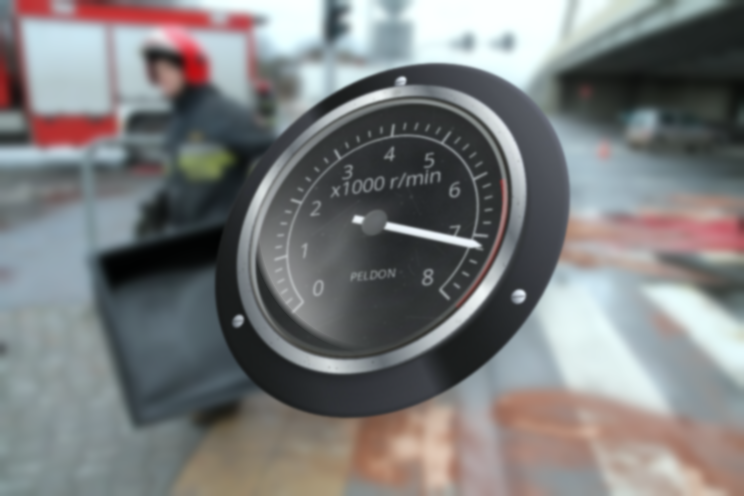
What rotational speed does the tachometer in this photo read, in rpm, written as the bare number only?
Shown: 7200
